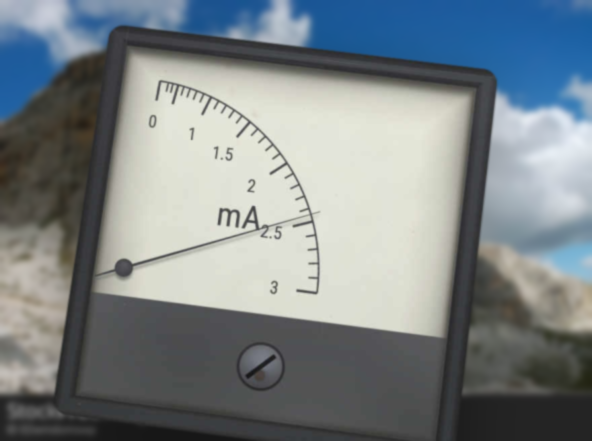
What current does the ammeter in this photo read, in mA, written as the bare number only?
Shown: 2.45
